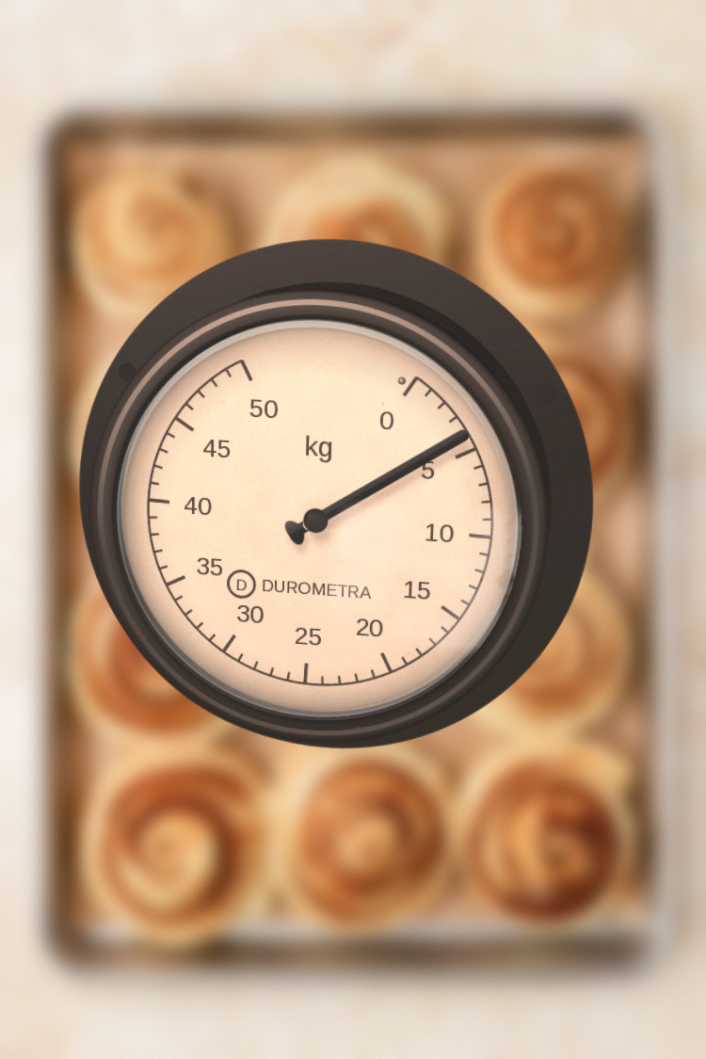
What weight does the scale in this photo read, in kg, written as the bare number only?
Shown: 4
